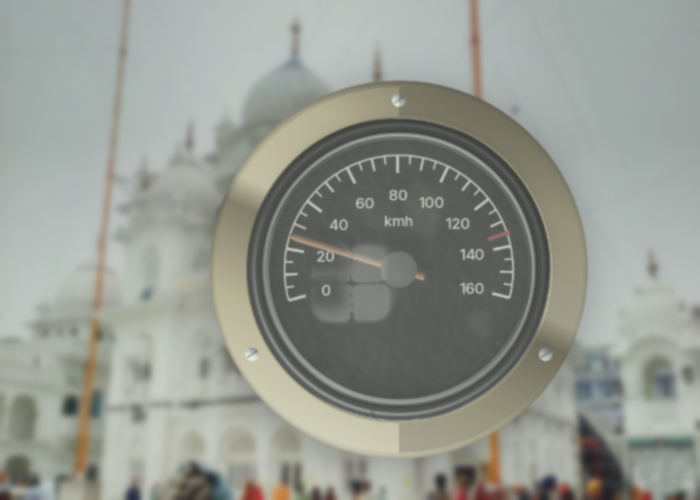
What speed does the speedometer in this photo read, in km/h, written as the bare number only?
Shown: 25
